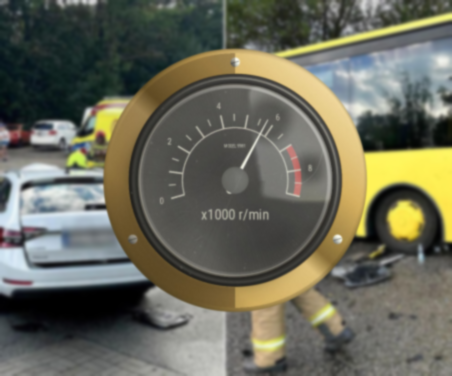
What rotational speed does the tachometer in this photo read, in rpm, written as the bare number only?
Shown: 5750
